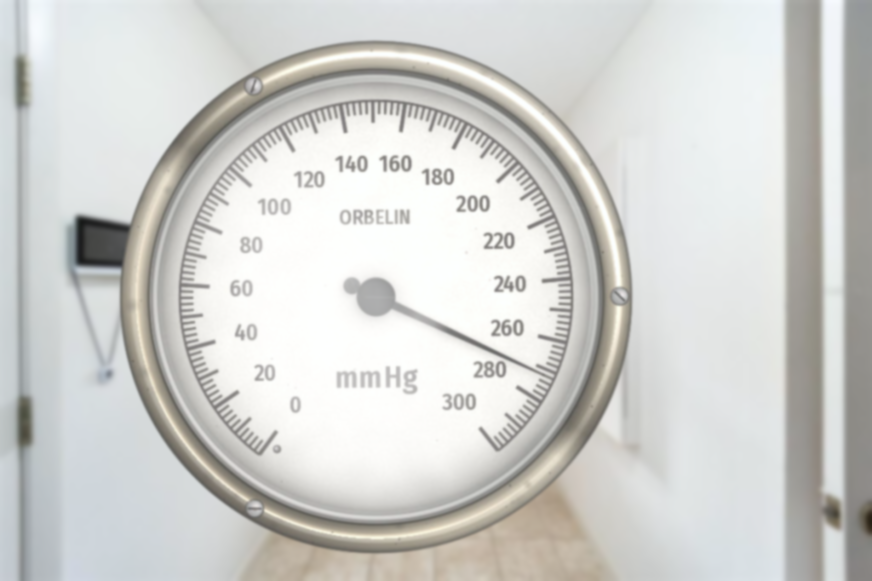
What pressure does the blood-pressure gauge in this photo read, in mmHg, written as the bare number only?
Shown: 272
